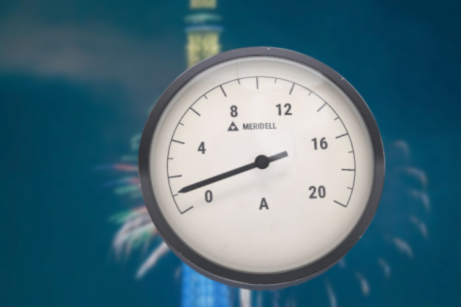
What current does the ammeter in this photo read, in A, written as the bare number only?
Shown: 1
